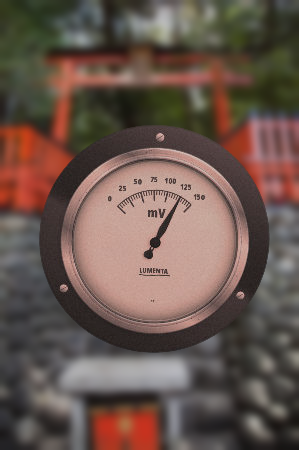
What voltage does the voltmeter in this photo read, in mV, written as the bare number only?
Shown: 125
